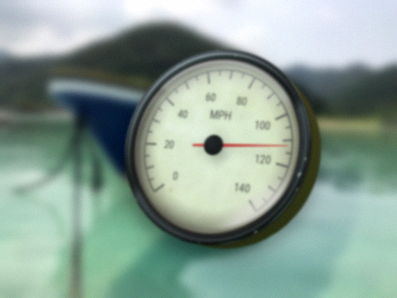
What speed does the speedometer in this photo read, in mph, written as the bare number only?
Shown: 112.5
